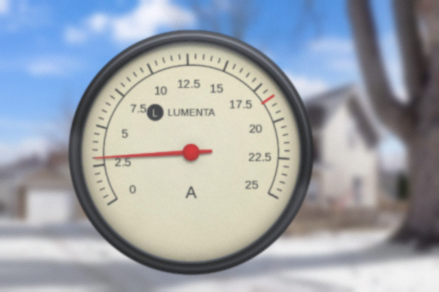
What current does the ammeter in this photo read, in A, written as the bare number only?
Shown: 3
